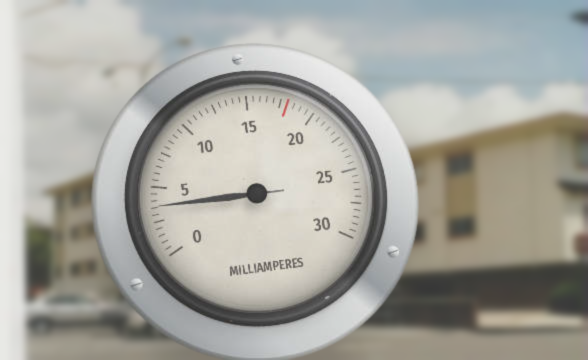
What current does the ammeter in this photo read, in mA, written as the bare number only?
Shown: 3.5
